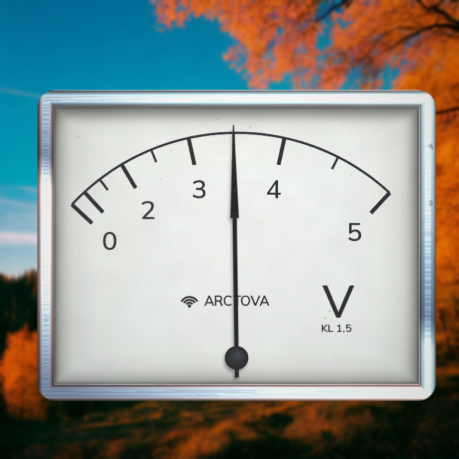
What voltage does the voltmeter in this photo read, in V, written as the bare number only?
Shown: 3.5
